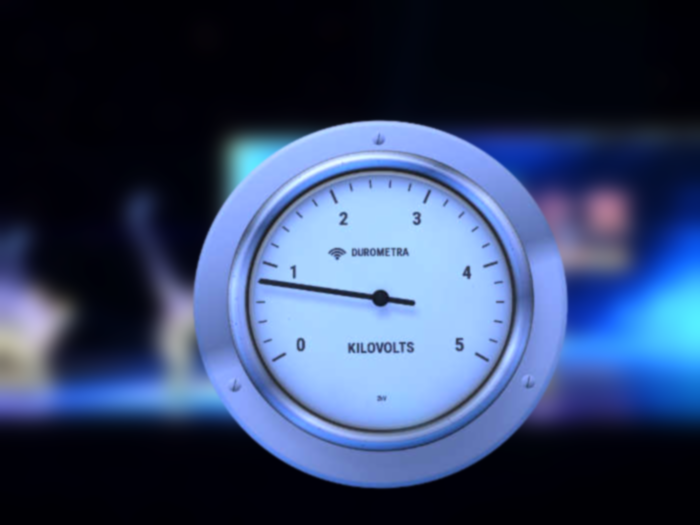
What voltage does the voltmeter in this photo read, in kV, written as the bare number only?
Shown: 0.8
